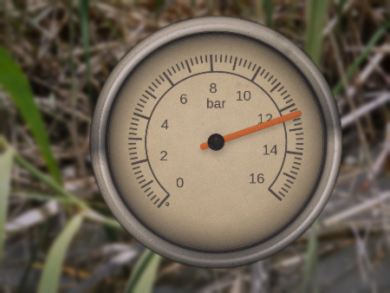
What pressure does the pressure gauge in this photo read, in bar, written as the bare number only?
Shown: 12.4
